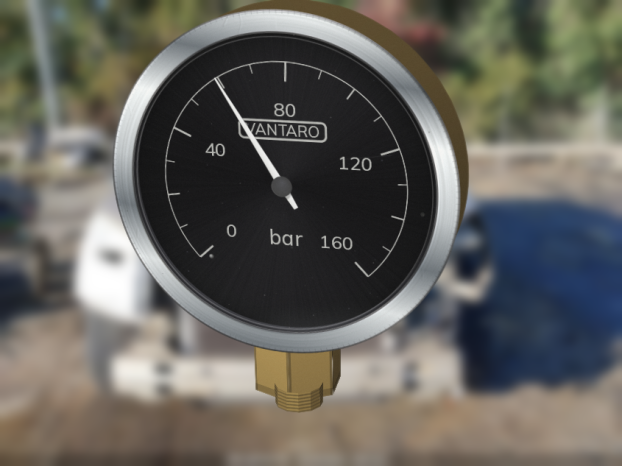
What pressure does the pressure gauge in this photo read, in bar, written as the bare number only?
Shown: 60
